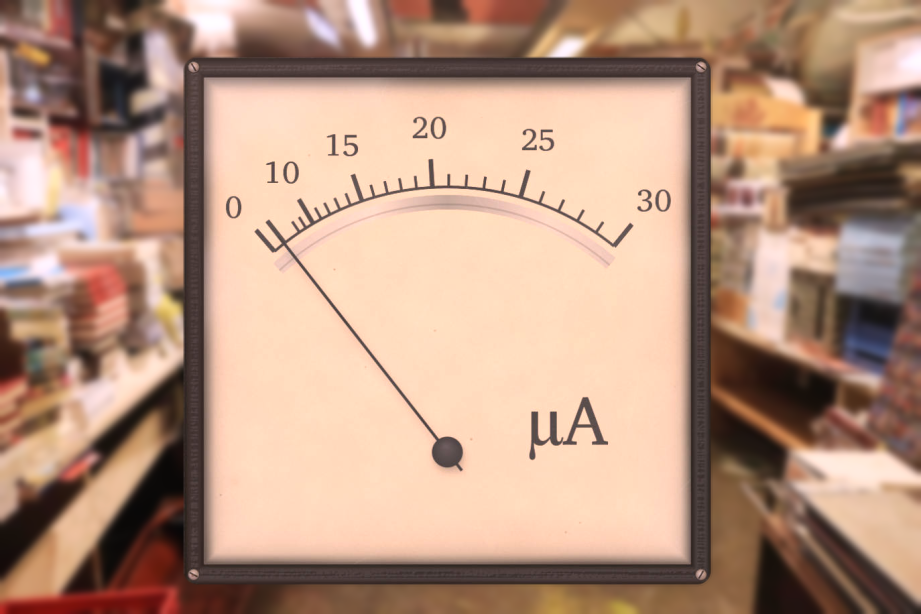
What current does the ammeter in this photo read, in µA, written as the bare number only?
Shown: 5
